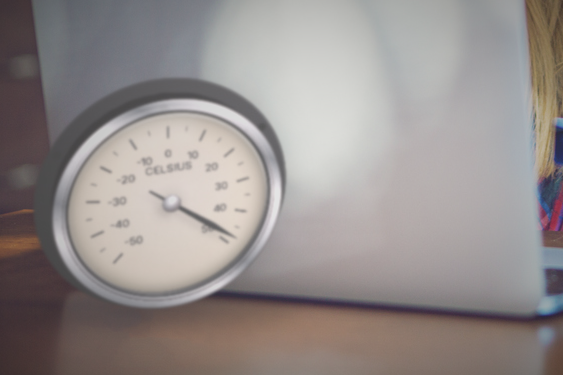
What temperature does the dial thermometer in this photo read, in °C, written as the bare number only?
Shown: 47.5
